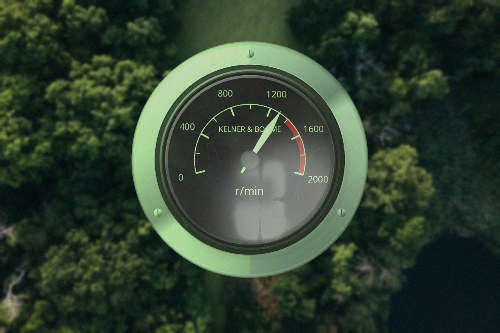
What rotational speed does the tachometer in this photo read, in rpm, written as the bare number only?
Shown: 1300
